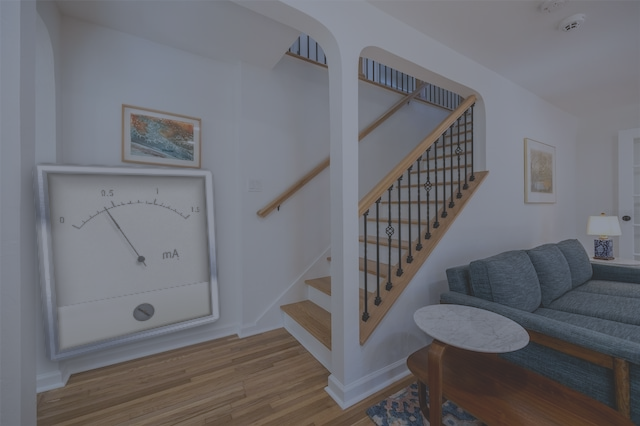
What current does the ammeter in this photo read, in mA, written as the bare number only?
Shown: 0.4
